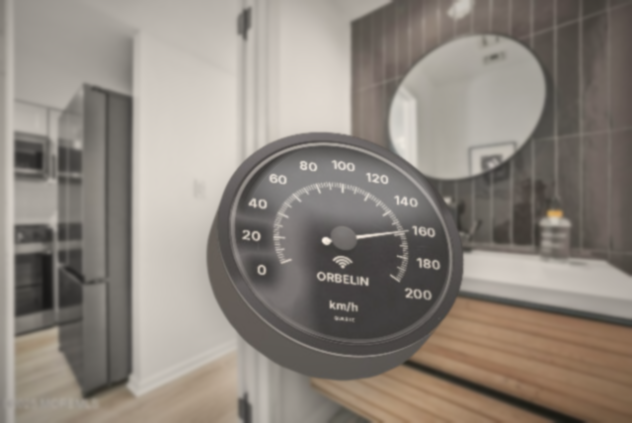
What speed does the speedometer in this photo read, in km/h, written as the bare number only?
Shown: 160
